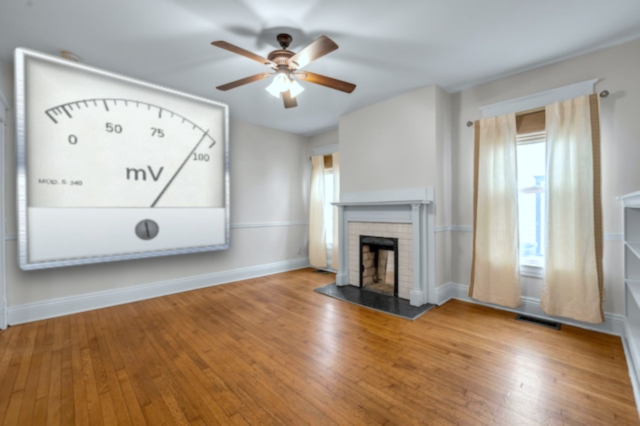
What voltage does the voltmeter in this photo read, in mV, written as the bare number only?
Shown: 95
